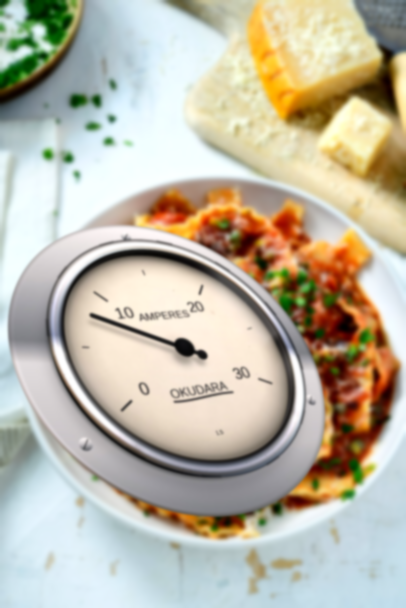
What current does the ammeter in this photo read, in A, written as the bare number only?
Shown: 7.5
